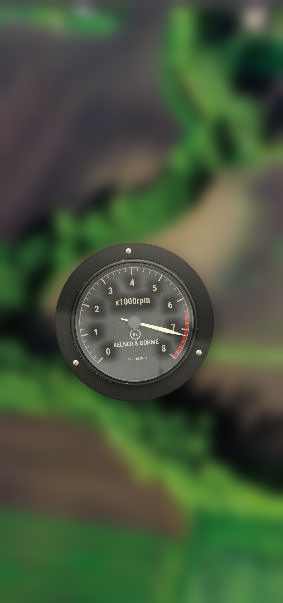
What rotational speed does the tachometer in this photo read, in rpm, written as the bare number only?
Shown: 7200
